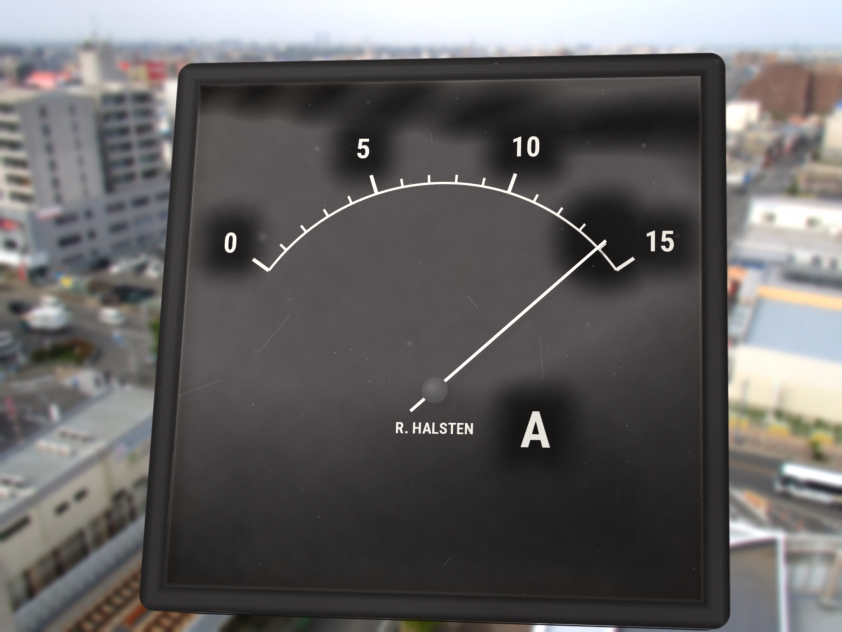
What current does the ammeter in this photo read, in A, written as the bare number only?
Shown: 14
